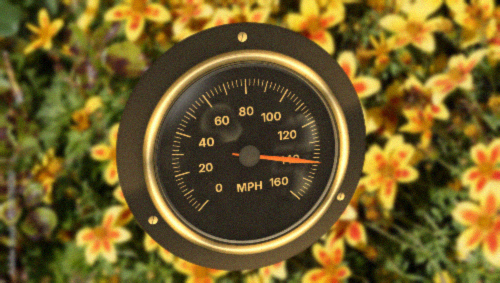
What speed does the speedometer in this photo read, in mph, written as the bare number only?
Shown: 140
